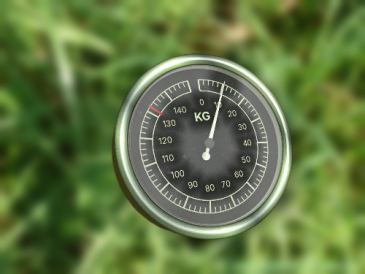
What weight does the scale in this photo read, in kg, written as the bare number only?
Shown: 10
